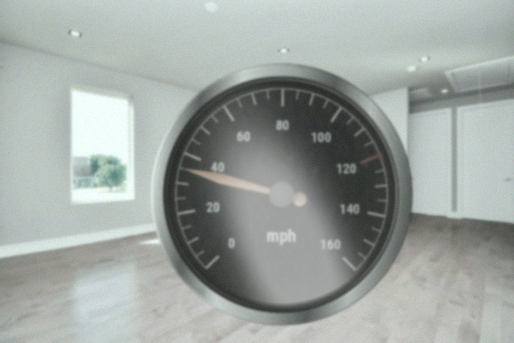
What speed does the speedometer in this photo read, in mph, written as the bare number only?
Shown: 35
